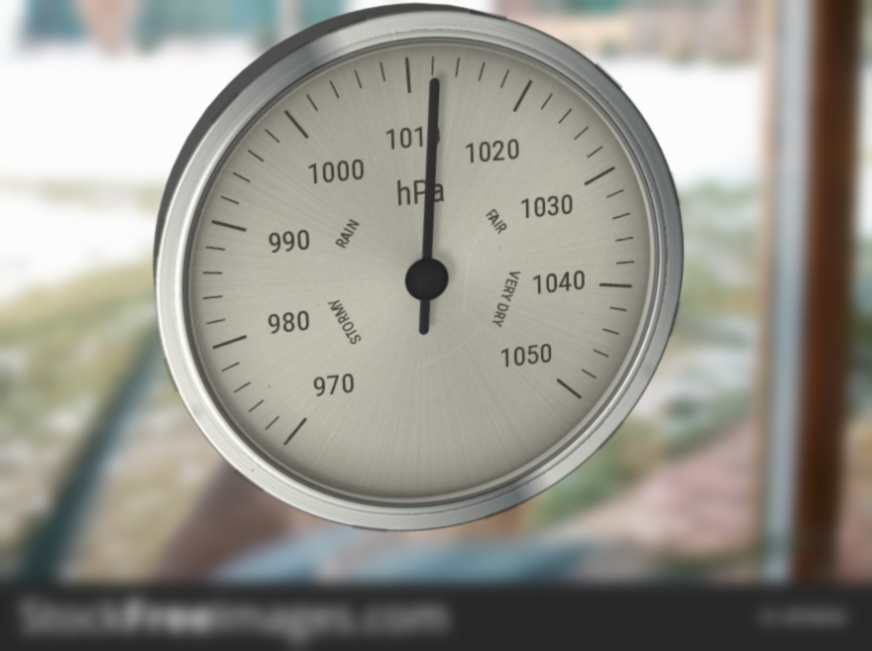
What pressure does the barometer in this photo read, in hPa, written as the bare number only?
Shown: 1012
